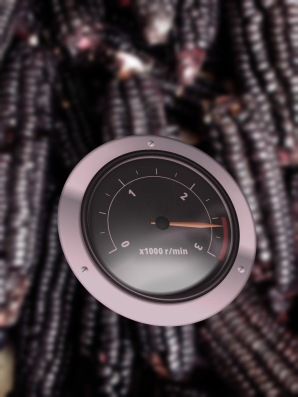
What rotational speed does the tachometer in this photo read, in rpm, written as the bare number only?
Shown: 2625
